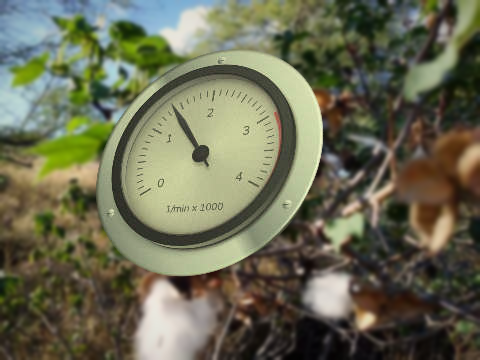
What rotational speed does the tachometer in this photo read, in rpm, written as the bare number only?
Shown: 1400
